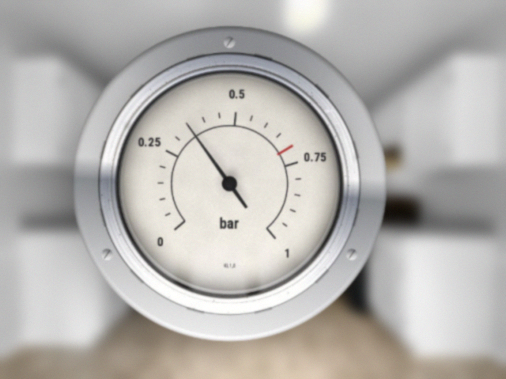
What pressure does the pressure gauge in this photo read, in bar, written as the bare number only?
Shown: 0.35
